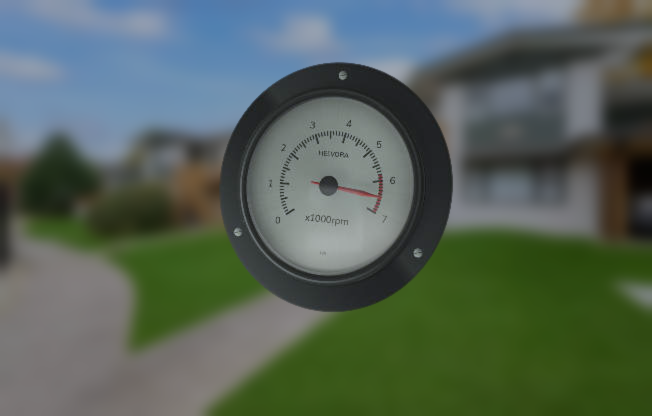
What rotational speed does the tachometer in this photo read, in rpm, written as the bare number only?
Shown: 6500
